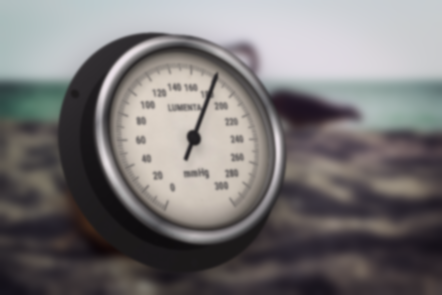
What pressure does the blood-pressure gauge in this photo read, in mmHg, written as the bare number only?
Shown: 180
